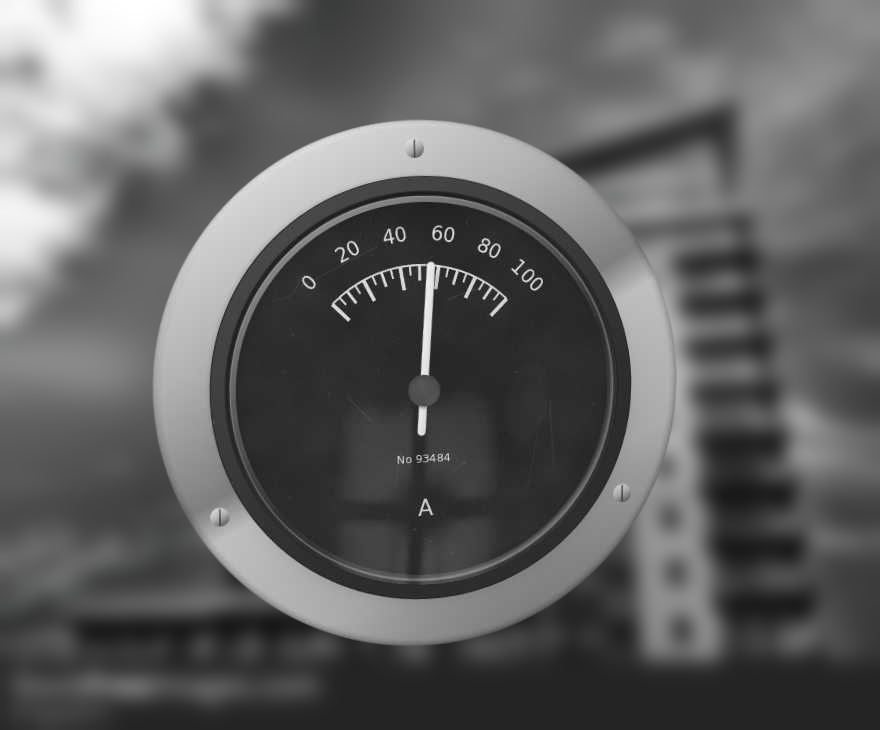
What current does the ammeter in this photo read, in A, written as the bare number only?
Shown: 55
